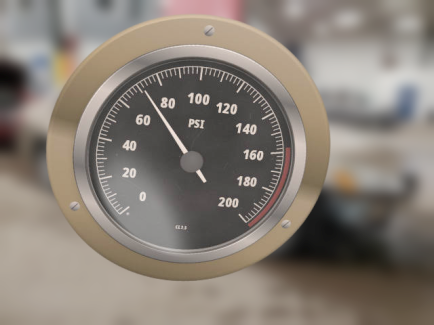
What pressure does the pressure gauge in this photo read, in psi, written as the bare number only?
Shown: 72
